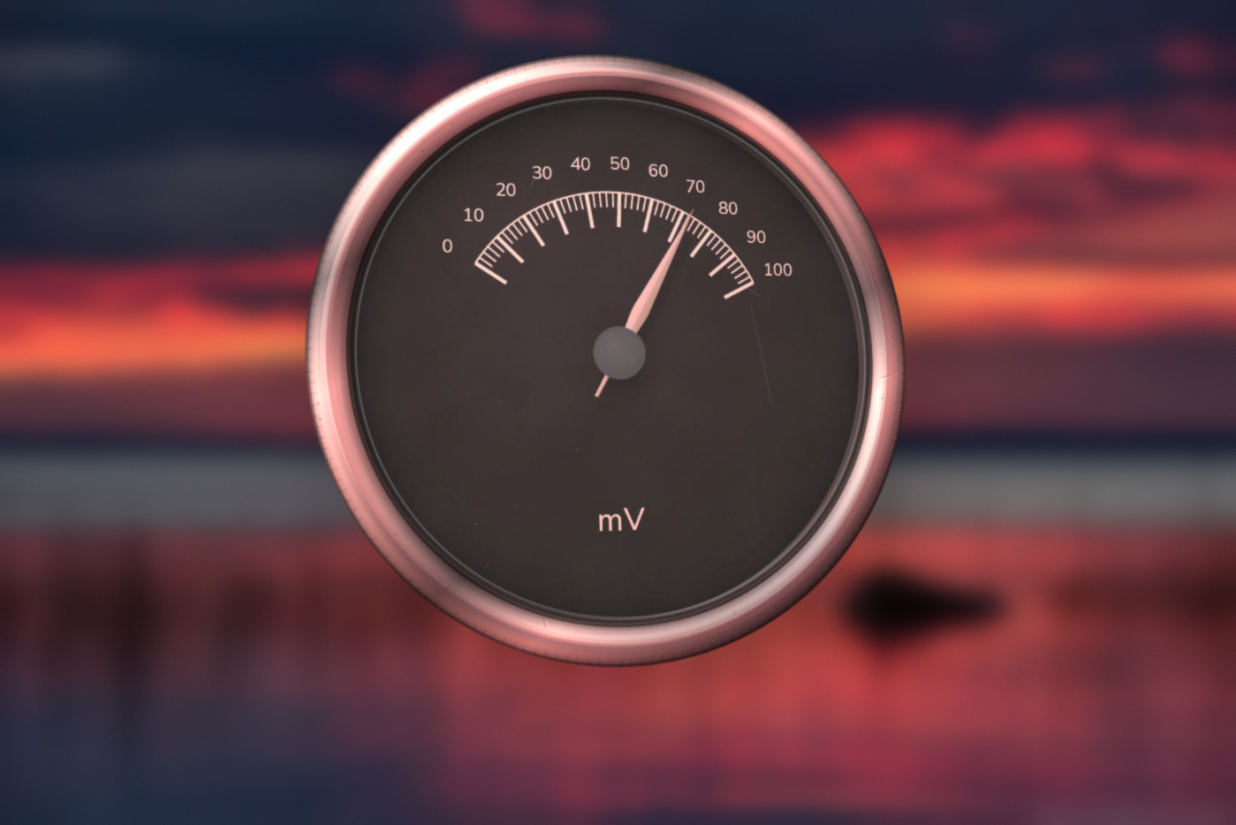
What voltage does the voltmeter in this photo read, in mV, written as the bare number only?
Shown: 72
